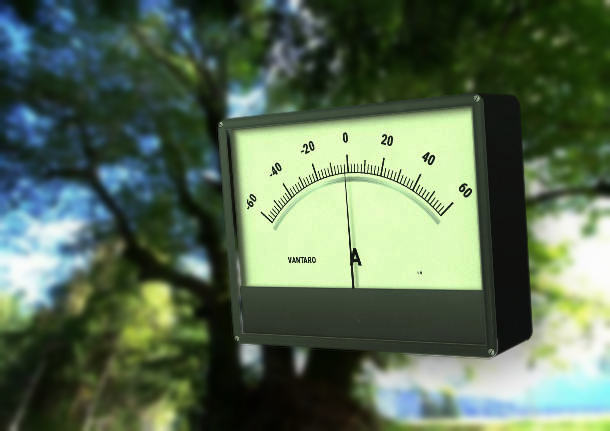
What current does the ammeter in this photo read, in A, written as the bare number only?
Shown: 0
